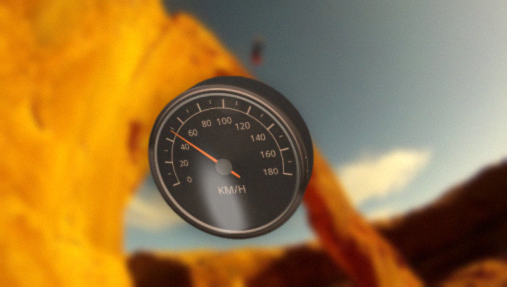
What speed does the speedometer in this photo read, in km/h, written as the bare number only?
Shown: 50
